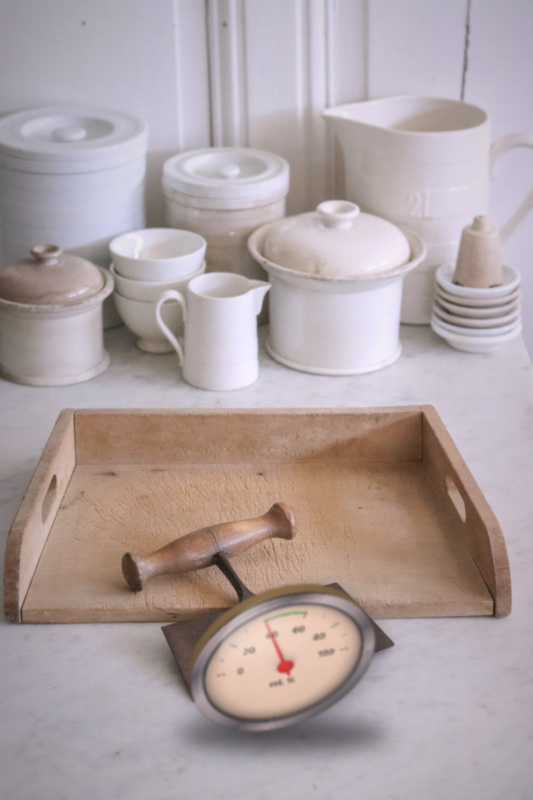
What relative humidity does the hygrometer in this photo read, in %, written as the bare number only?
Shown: 40
